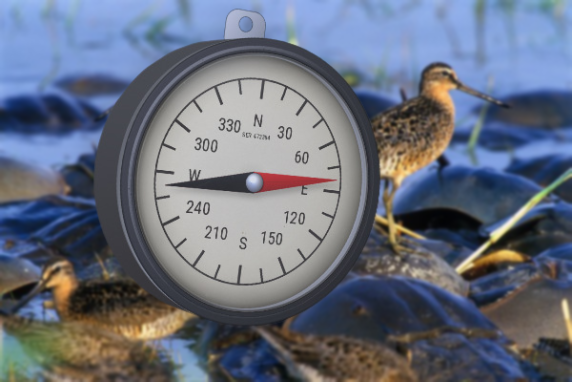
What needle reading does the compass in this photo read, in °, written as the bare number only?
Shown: 82.5
